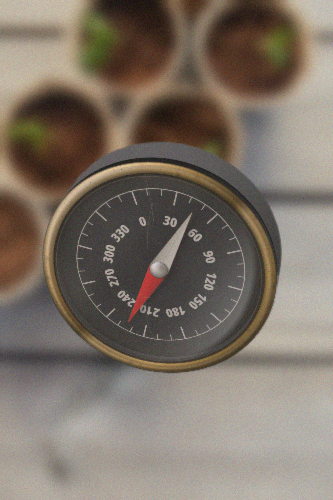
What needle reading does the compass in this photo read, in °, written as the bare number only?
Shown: 225
